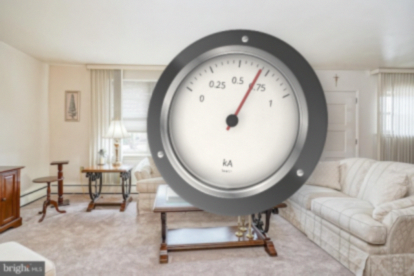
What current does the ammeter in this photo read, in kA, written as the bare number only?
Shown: 0.7
